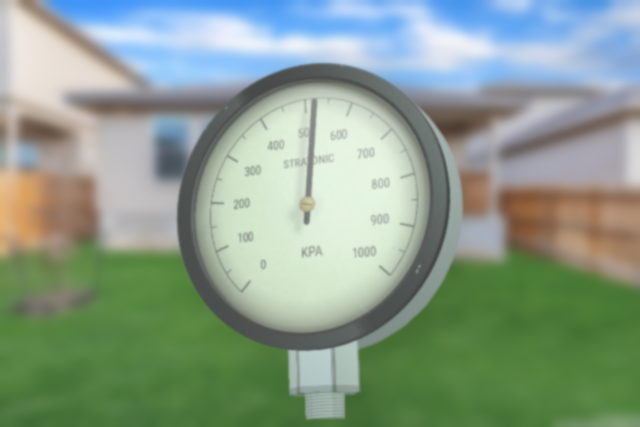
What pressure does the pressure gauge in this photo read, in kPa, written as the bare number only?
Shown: 525
